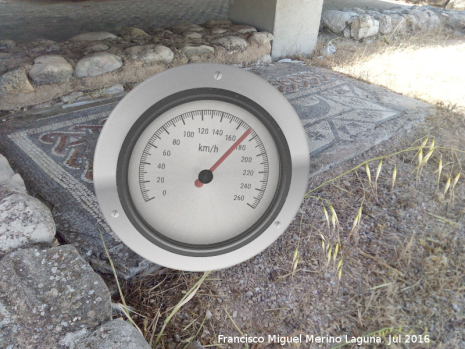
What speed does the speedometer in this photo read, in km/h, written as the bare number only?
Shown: 170
